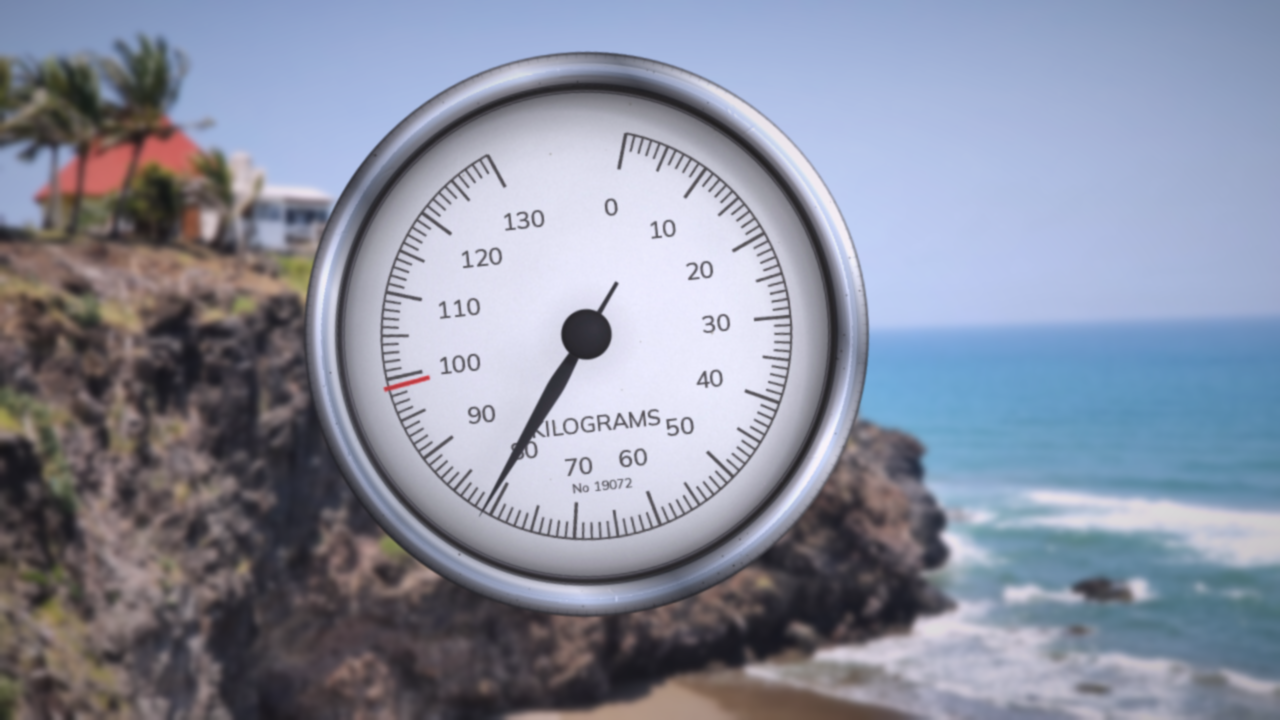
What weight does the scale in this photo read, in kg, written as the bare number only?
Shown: 81
